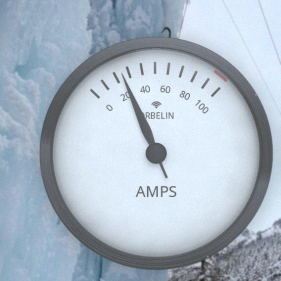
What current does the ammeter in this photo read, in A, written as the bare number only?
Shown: 25
